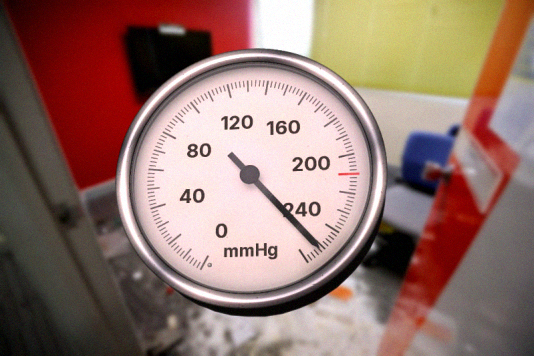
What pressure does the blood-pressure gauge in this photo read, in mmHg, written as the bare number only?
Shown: 252
